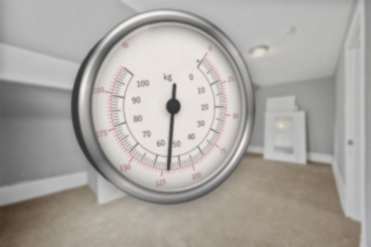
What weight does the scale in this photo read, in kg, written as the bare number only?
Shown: 55
